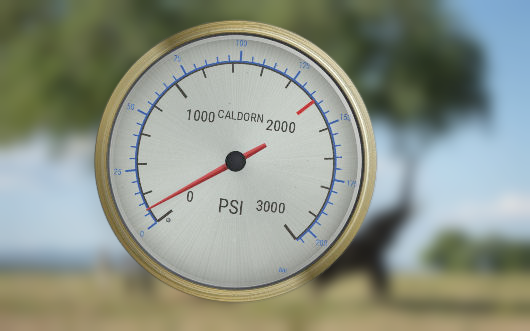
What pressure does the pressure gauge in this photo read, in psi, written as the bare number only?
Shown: 100
